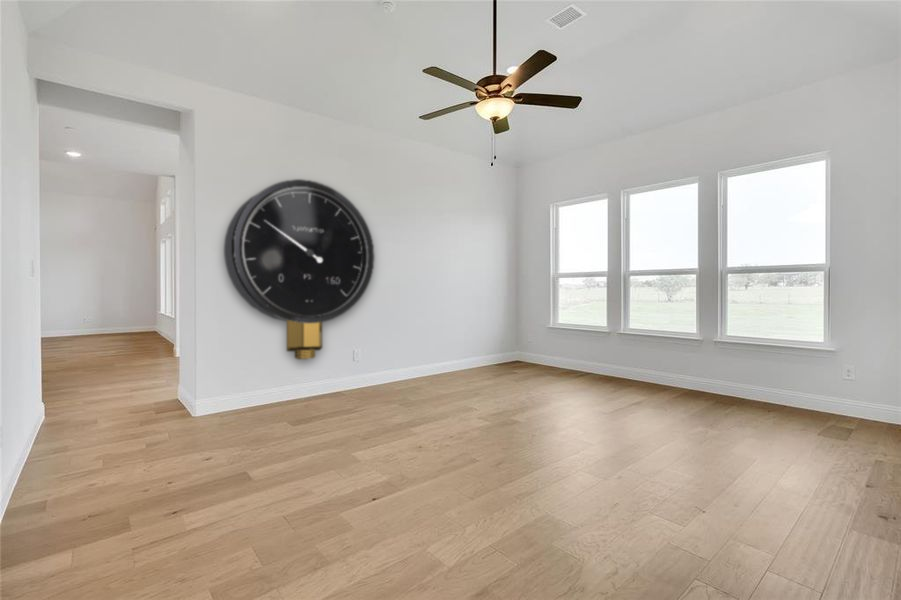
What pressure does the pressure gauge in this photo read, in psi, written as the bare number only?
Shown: 45
